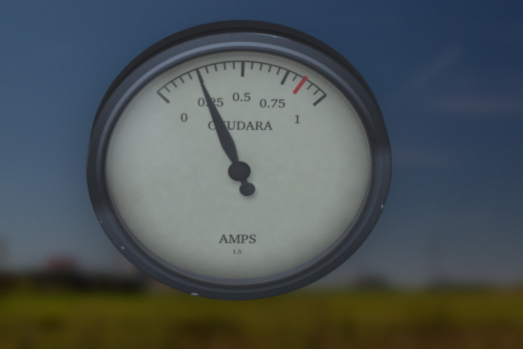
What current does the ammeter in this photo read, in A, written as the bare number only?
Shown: 0.25
